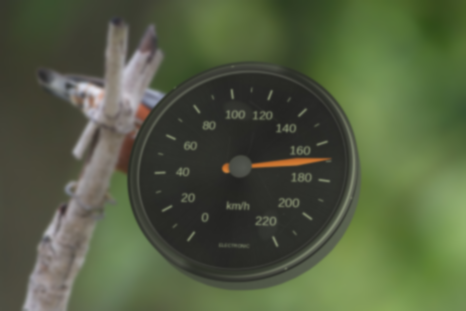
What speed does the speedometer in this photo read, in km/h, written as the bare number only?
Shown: 170
